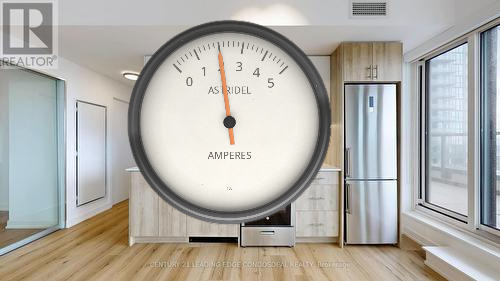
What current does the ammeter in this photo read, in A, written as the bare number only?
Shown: 2
